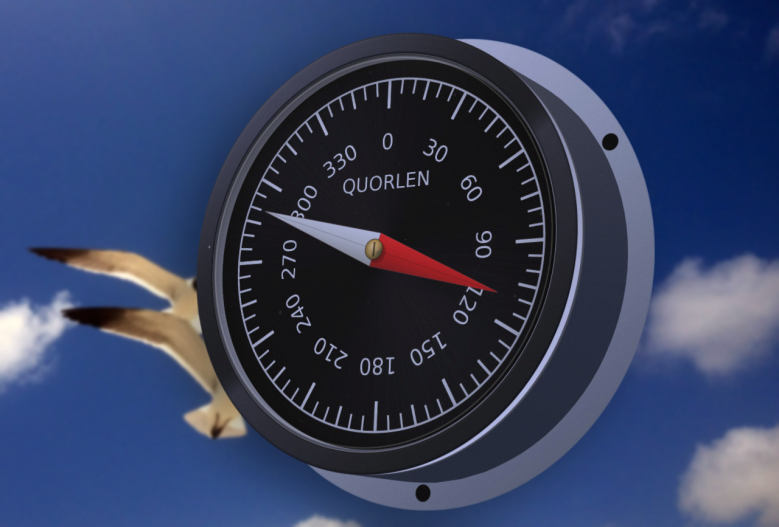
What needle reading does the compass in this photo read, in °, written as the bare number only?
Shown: 110
